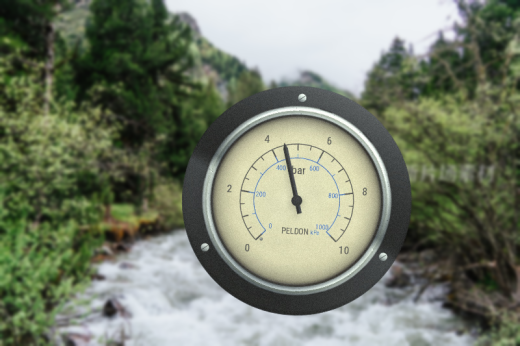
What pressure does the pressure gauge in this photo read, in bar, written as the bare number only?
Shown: 4.5
